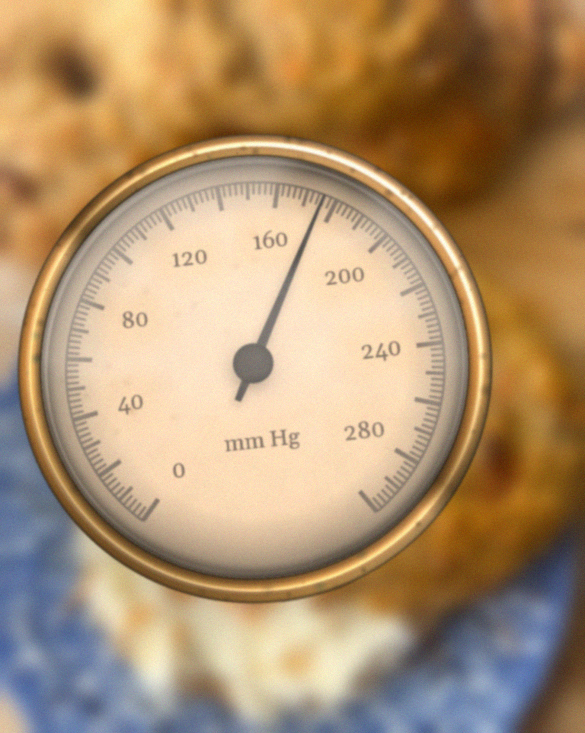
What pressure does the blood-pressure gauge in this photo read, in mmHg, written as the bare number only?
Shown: 176
